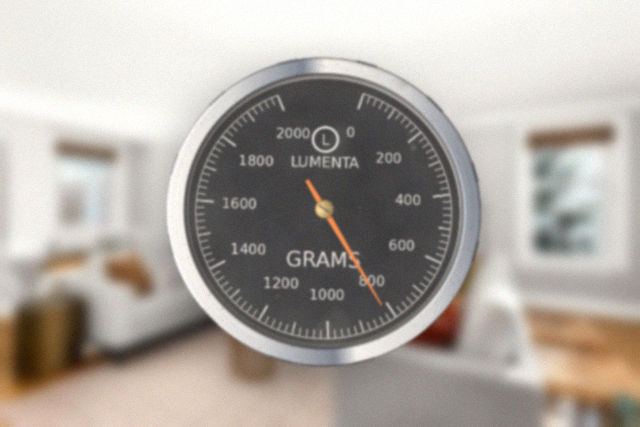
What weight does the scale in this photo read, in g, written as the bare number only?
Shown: 820
